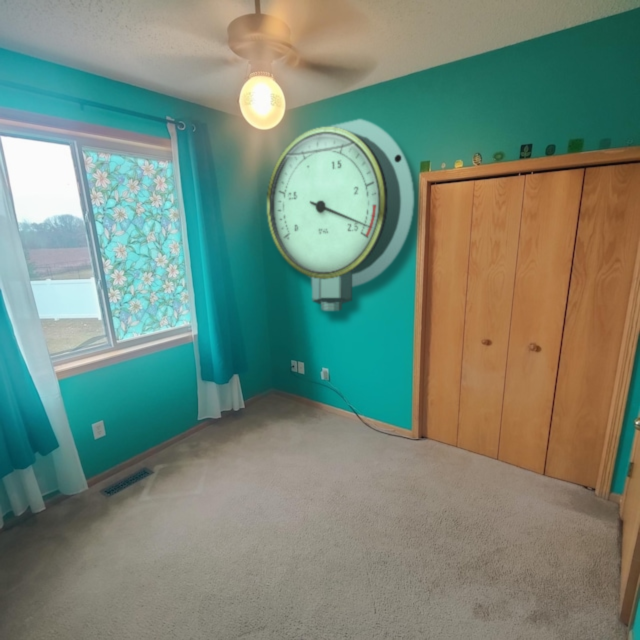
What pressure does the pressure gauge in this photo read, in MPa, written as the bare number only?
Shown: 2.4
